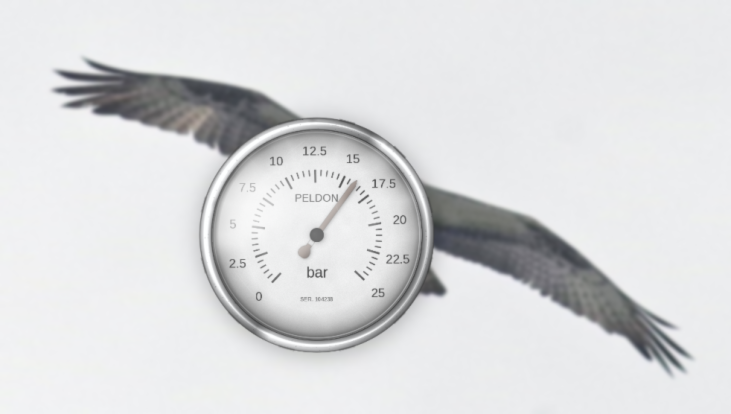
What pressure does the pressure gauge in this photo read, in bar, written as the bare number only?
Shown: 16
